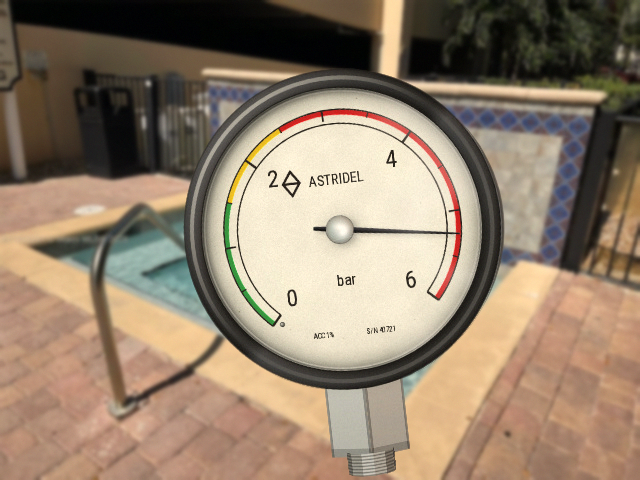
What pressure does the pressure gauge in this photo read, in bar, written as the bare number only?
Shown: 5.25
